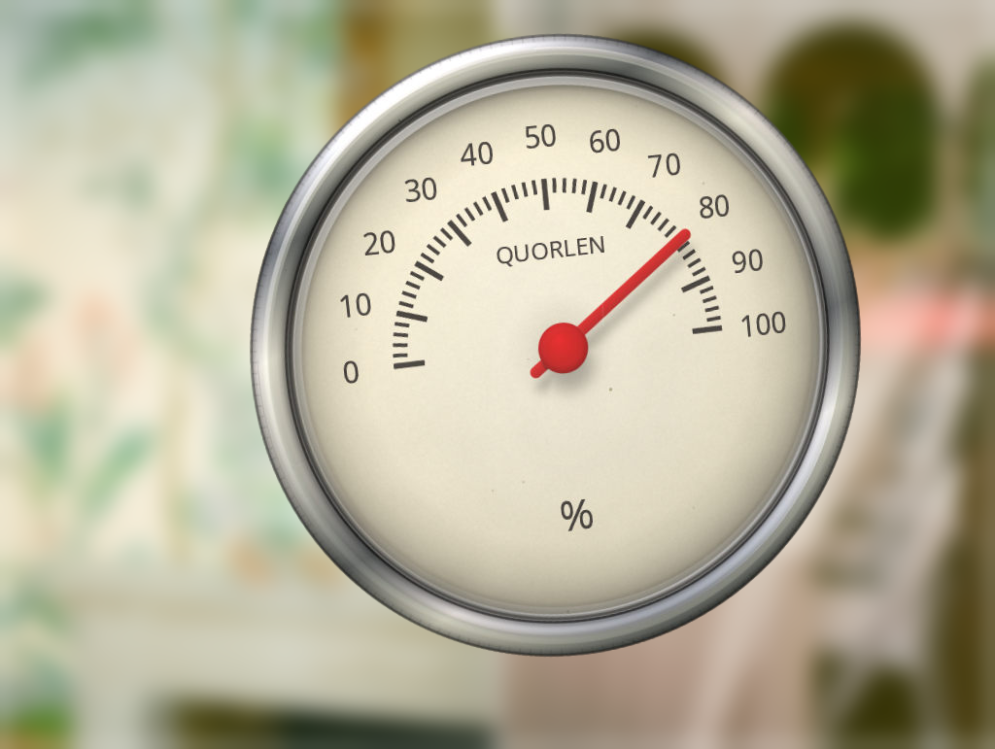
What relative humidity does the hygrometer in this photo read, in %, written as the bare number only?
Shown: 80
